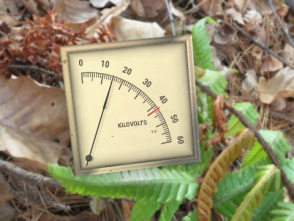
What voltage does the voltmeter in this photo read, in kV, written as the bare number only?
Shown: 15
